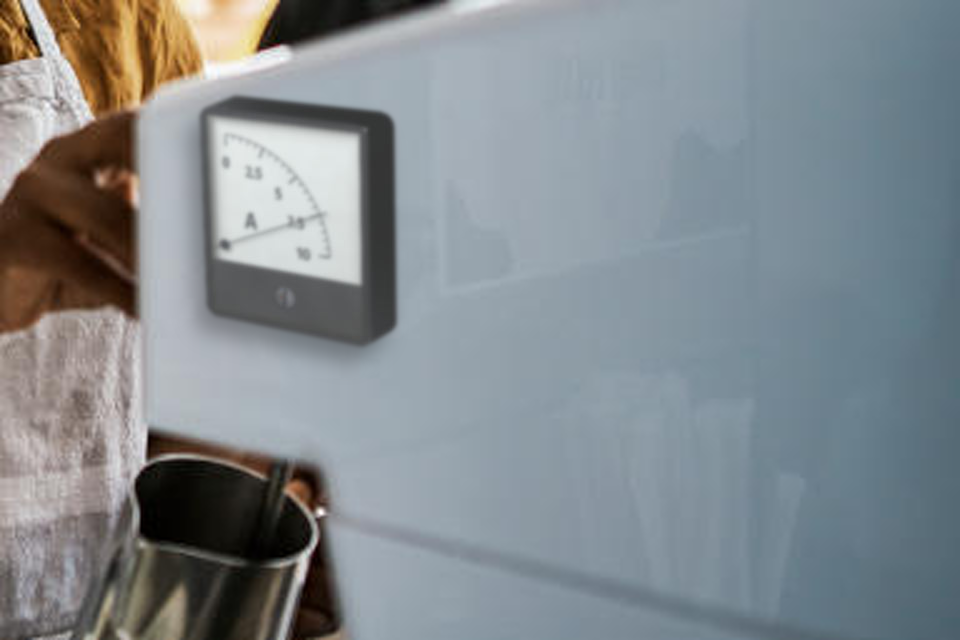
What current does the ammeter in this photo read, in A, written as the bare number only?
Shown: 7.5
